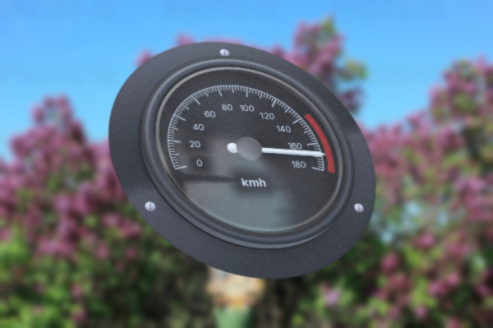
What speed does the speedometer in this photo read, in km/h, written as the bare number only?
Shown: 170
